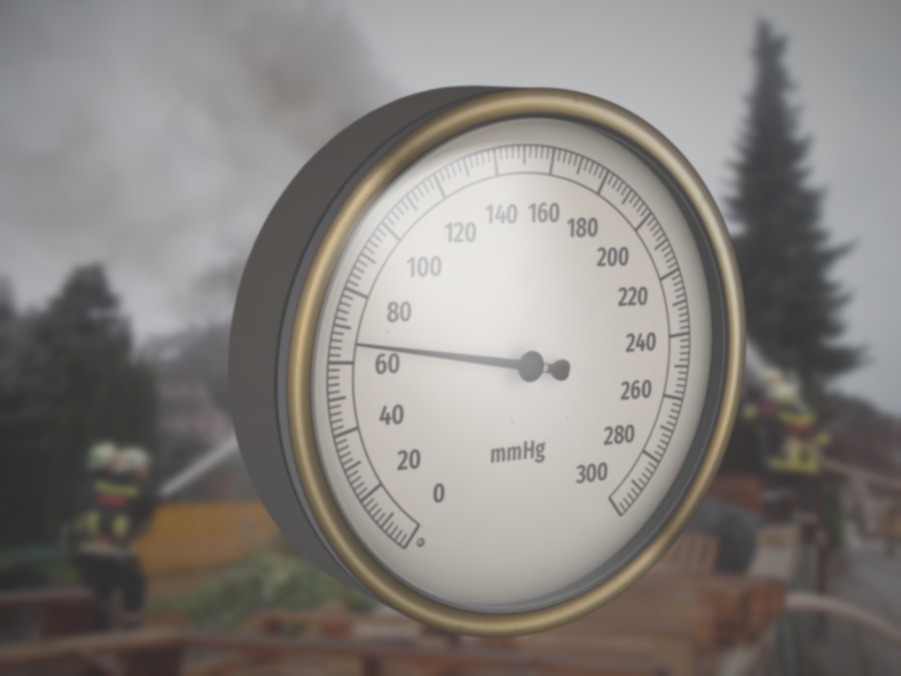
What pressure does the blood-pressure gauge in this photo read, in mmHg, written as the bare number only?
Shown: 66
